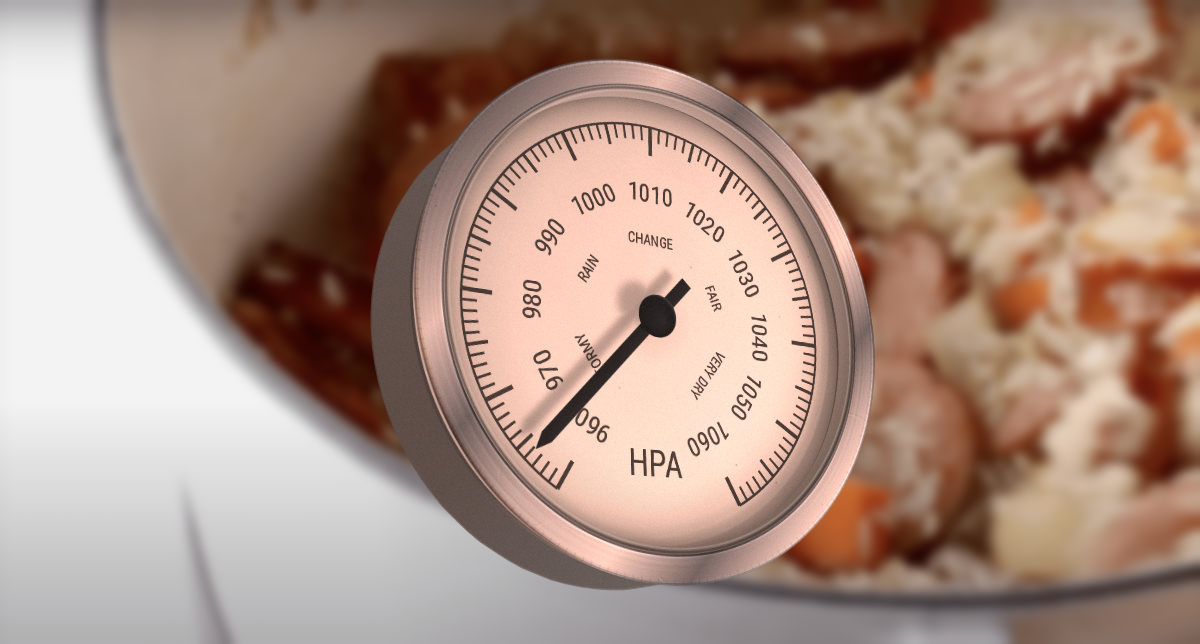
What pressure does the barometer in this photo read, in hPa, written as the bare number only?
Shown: 964
